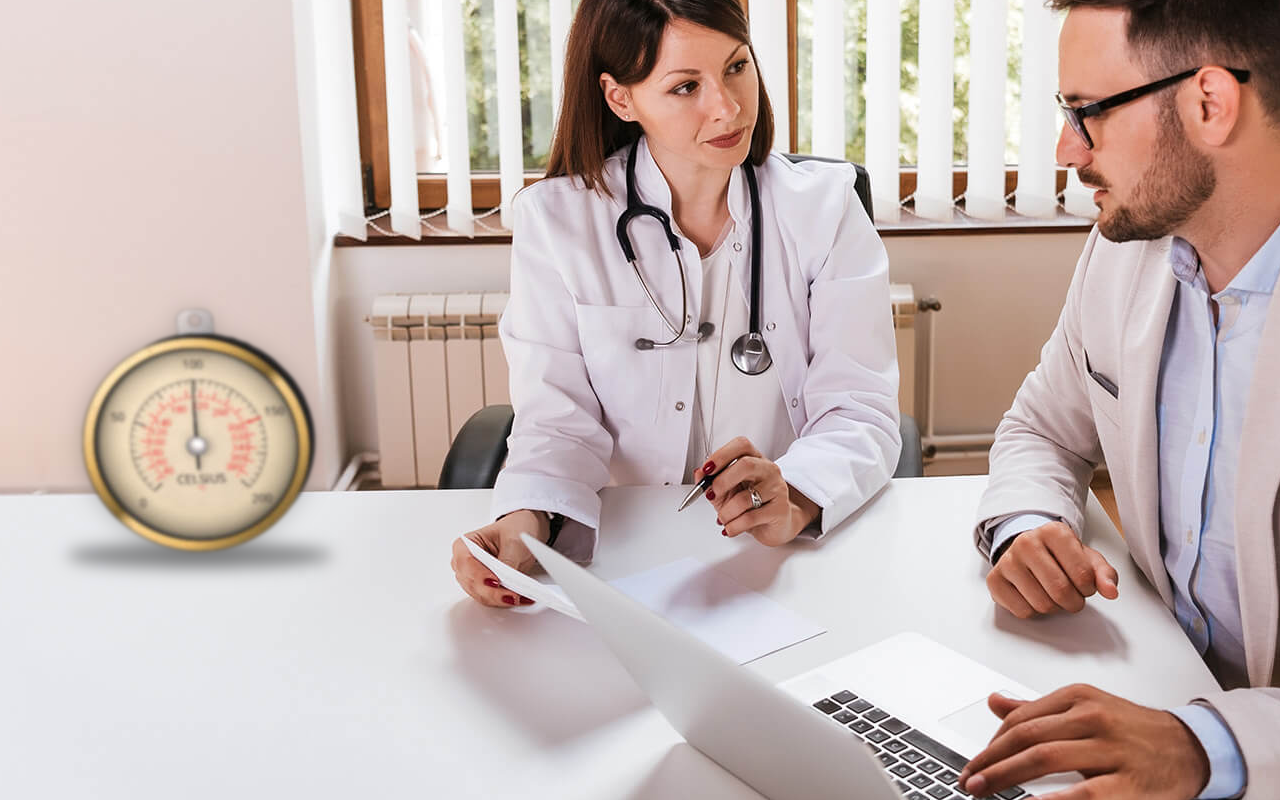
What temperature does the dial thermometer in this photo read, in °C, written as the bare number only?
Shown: 100
